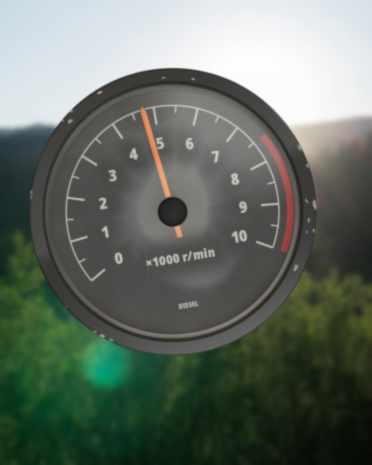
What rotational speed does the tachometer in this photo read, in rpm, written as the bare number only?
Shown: 4750
